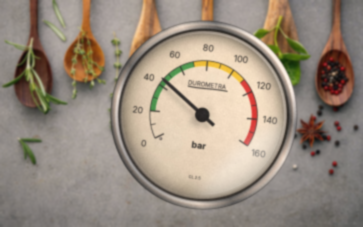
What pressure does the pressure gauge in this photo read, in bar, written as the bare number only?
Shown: 45
